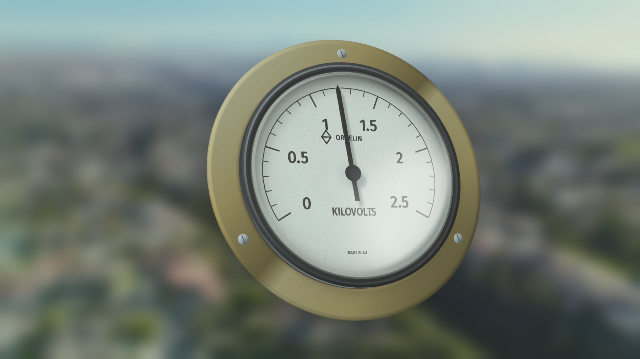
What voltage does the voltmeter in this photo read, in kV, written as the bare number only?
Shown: 1.2
